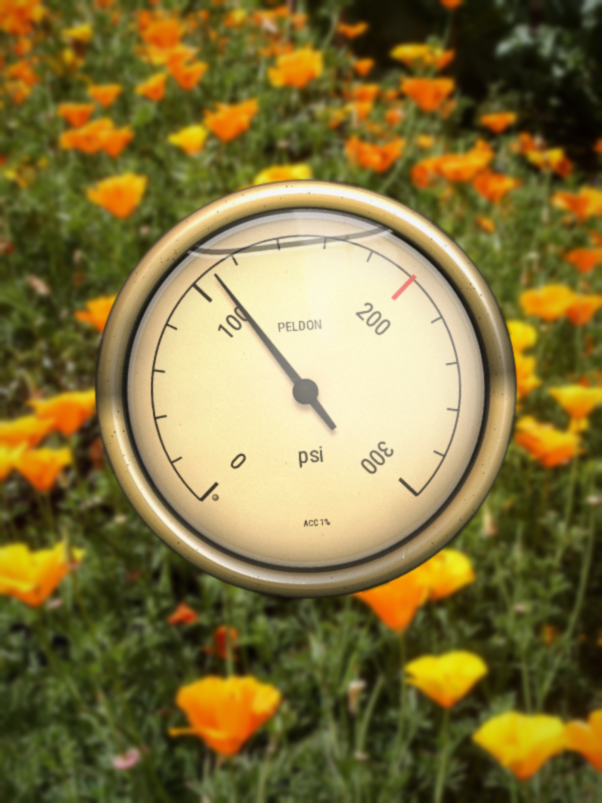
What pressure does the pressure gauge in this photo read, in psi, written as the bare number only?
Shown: 110
